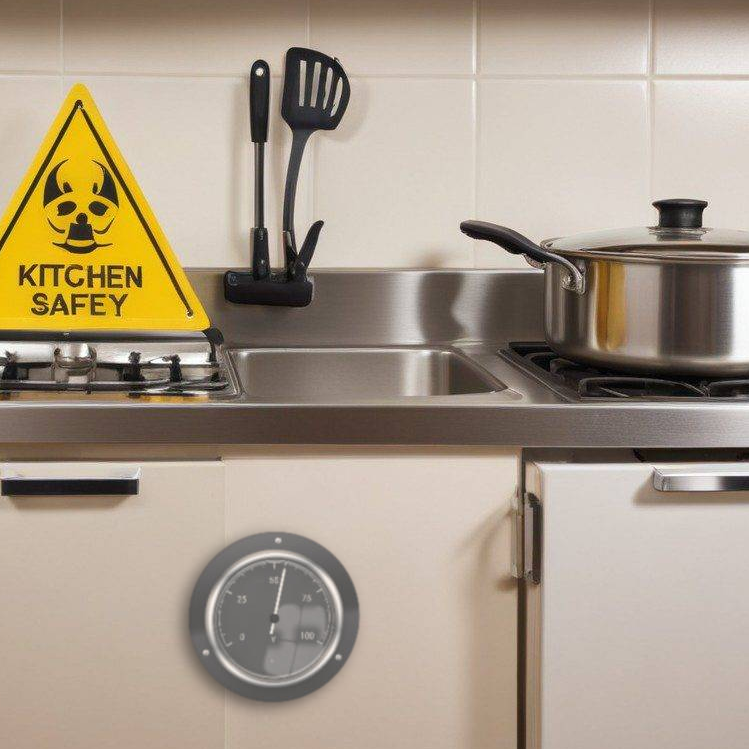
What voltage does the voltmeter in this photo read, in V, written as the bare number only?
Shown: 55
